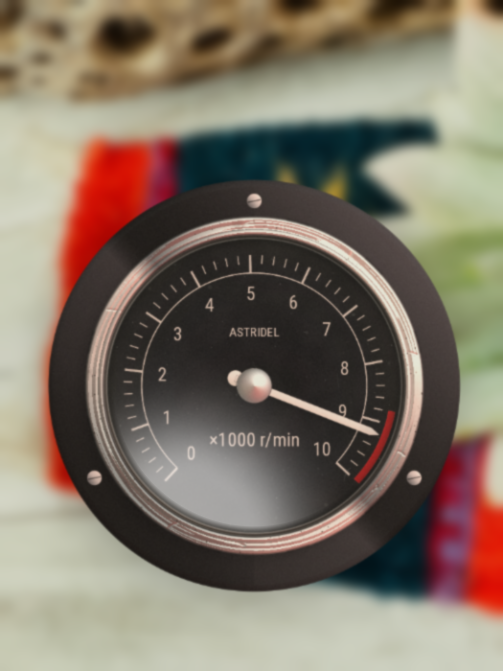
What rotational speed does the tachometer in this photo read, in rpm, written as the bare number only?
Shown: 9200
